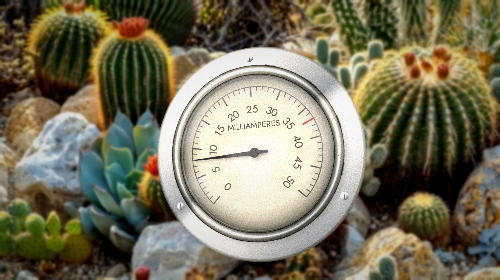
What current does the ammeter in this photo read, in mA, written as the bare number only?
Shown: 8
